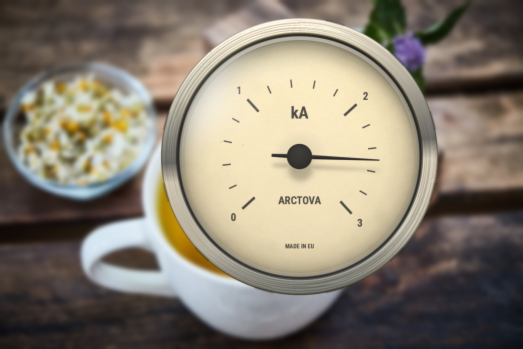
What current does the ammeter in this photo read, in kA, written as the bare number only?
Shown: 2.5
